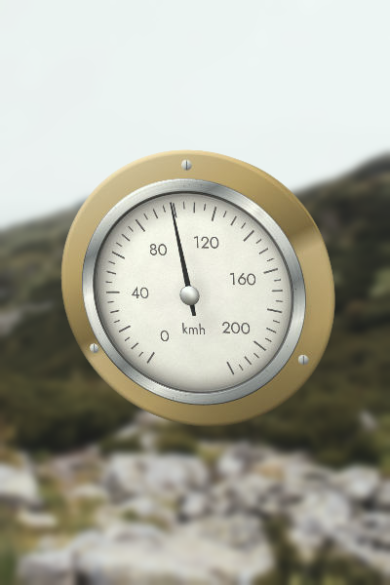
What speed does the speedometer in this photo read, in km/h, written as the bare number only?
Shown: 100
